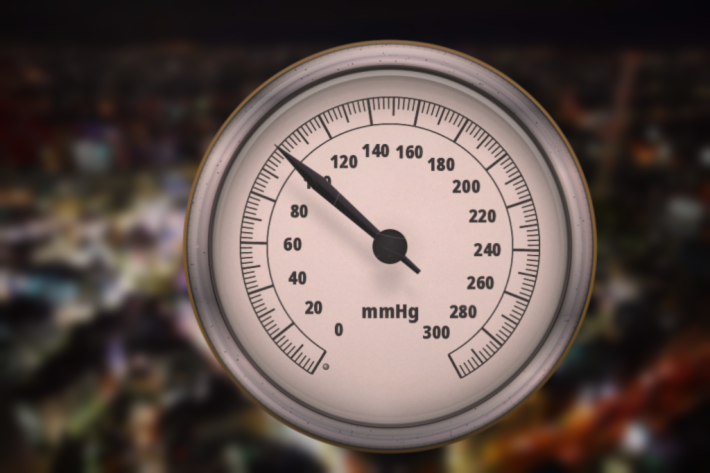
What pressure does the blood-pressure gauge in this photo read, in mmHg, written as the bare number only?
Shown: 100
